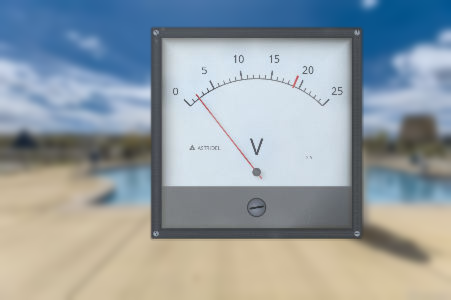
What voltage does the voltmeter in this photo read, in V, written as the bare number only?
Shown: 2
